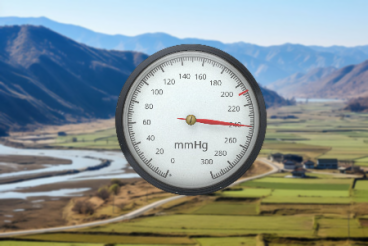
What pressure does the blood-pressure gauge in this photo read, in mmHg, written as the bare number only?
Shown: 240
